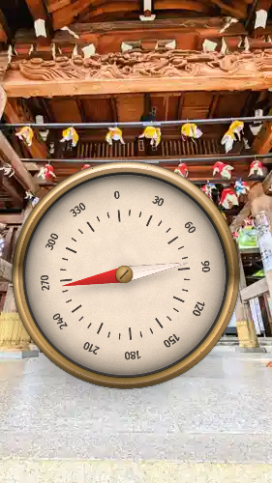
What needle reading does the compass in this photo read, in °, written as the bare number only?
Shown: 265
